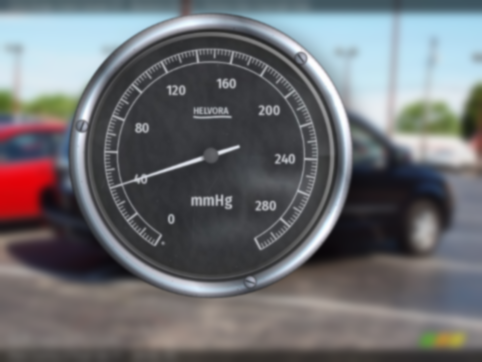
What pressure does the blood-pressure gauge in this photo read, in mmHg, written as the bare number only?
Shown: 40
